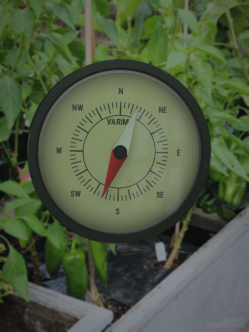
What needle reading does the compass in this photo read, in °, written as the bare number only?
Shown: 200
